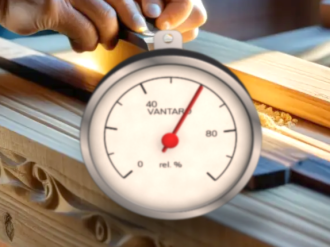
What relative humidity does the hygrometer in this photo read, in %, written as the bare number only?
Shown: 60
